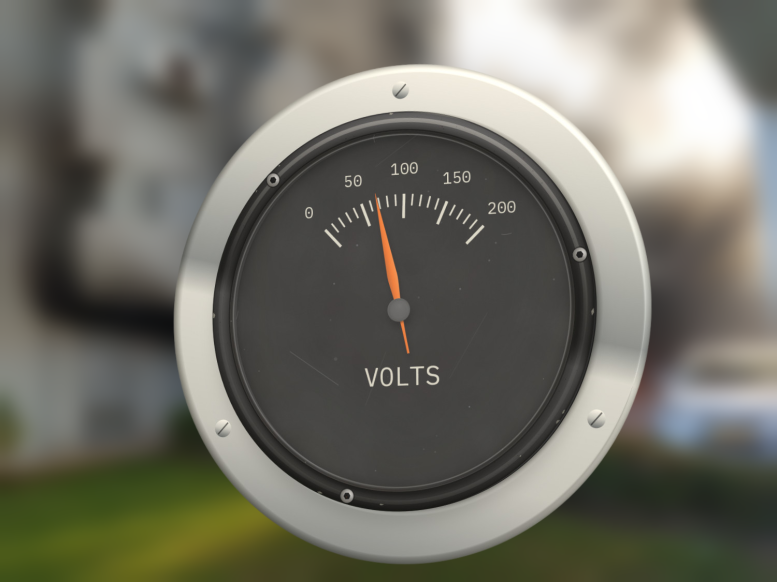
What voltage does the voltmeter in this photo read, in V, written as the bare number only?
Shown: 70
